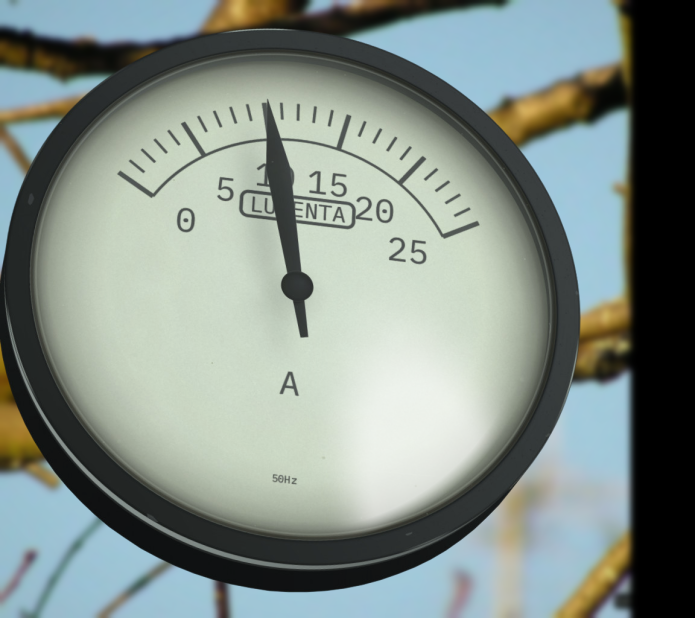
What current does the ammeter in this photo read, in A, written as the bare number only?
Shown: 10
